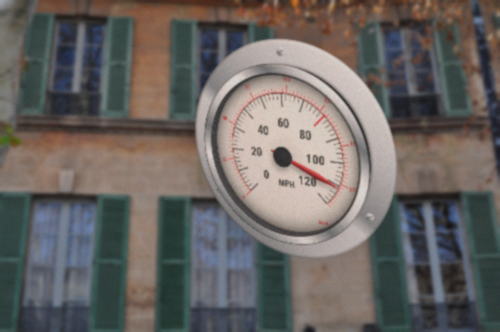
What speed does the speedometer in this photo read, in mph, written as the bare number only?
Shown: 110
